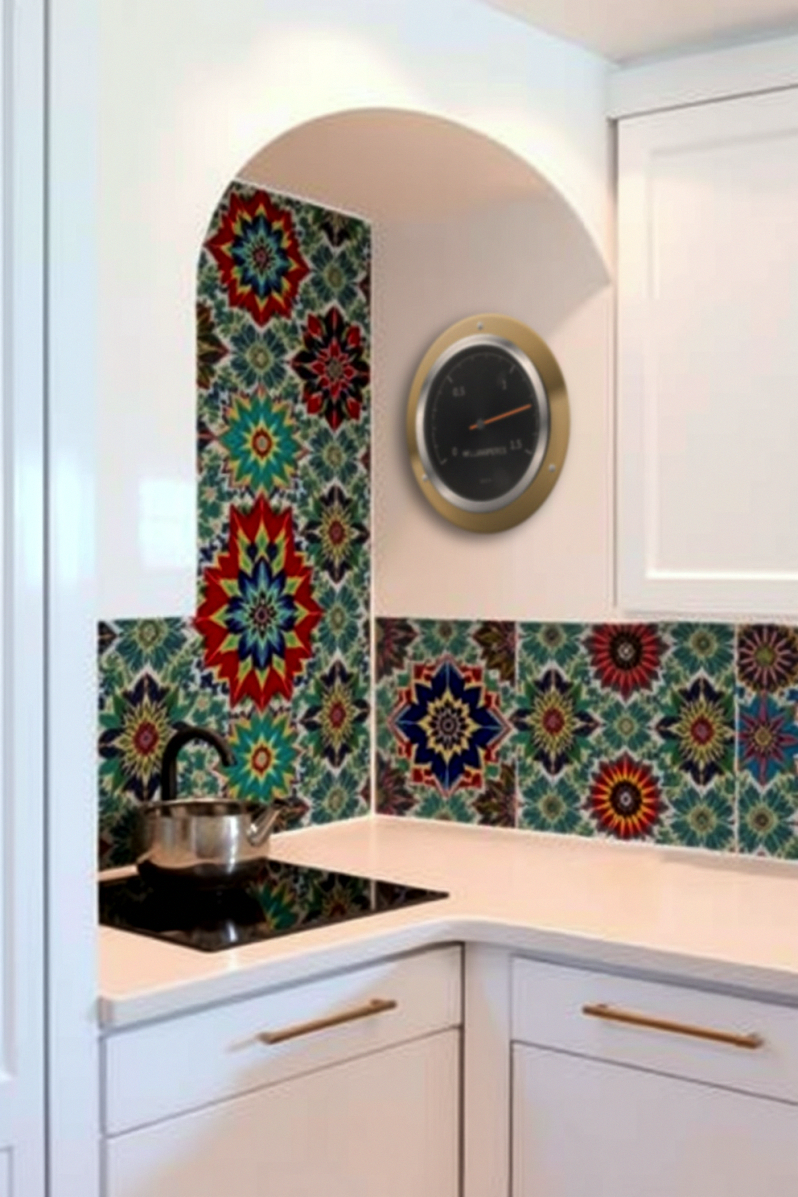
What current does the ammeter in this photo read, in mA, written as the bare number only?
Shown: 1.25
